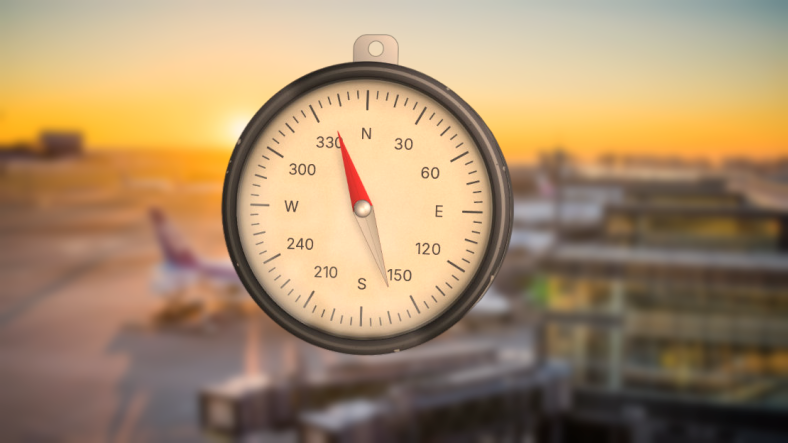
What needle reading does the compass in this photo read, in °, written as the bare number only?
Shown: 340
